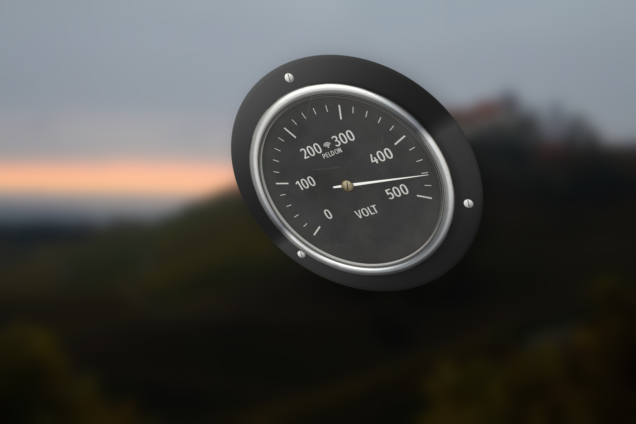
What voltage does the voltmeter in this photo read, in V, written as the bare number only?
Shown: 460
